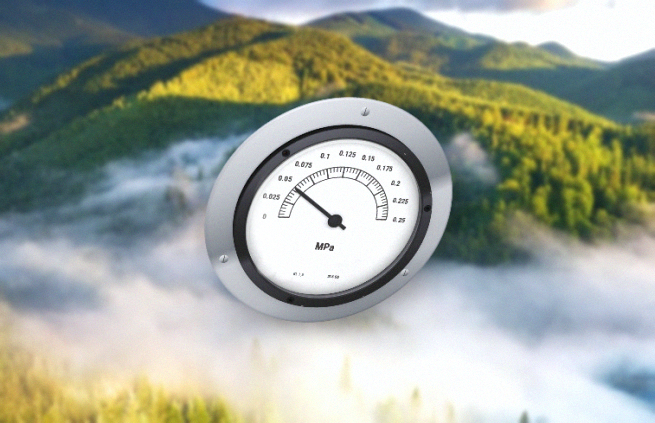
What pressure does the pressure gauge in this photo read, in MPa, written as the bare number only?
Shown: 0.05
